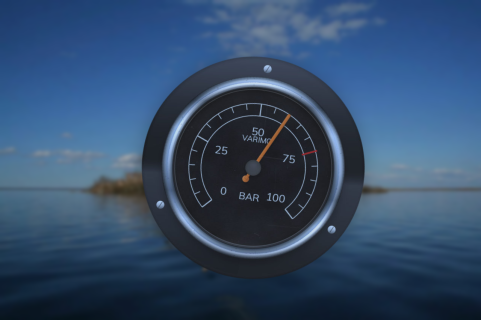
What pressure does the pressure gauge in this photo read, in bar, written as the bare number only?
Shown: 60
